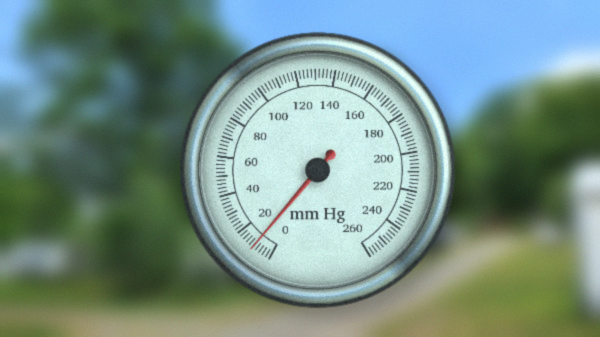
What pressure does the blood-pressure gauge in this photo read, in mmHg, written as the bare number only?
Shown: 10
